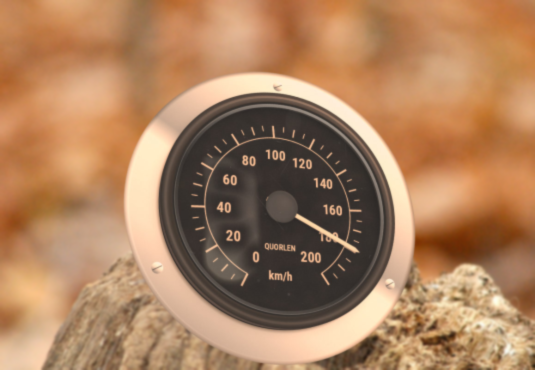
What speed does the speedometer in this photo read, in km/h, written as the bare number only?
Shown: 180
